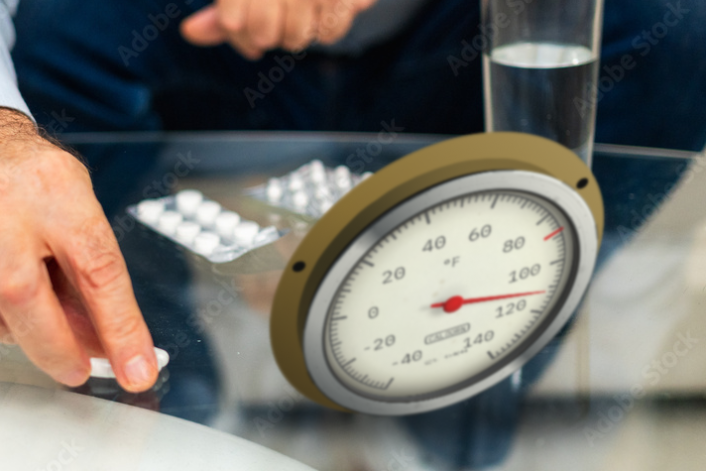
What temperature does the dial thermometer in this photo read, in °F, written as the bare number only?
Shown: 110
